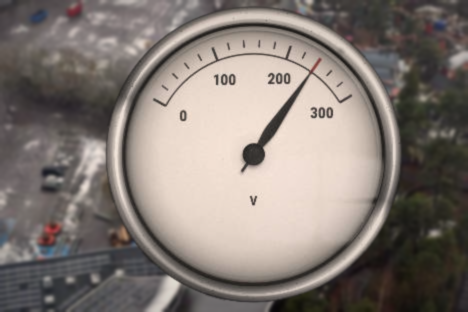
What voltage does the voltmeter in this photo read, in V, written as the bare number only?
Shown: 240
